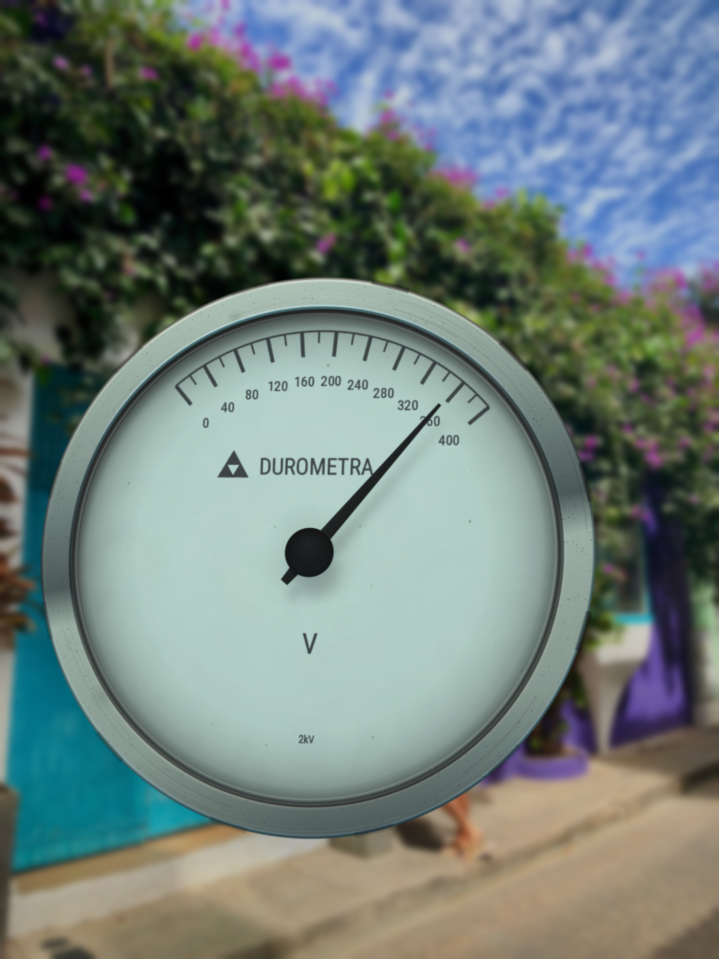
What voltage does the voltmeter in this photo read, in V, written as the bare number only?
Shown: 360
